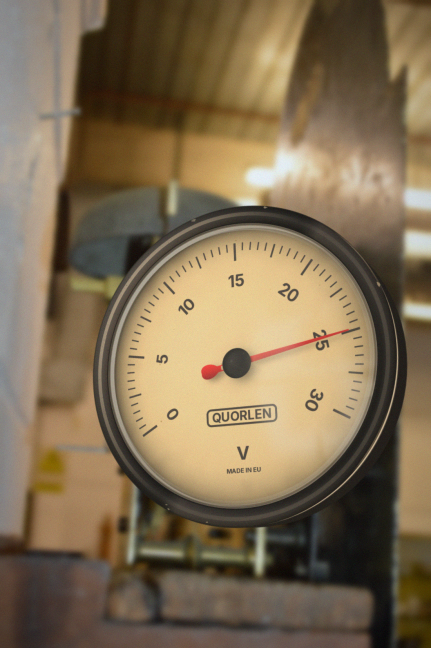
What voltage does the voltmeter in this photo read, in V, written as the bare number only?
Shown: 25
